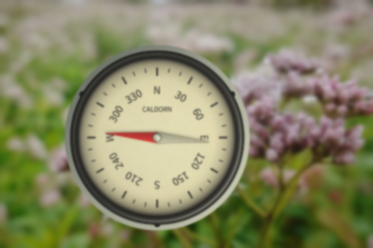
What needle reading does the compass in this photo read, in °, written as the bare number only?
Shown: 275
